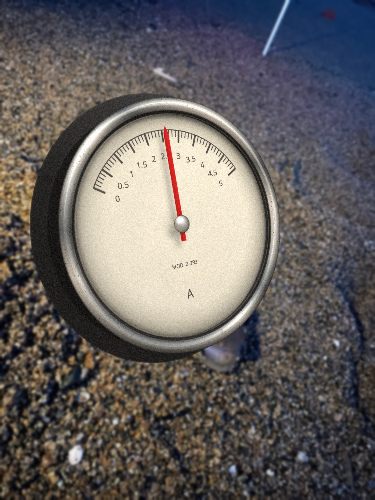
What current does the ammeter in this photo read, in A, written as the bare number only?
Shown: 2.5
